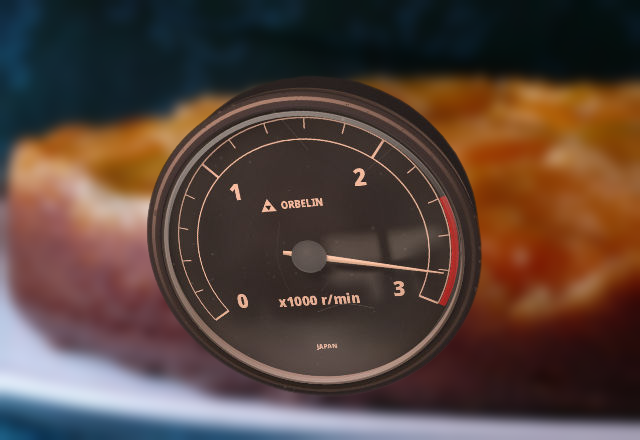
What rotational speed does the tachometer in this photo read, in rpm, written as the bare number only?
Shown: 2800
